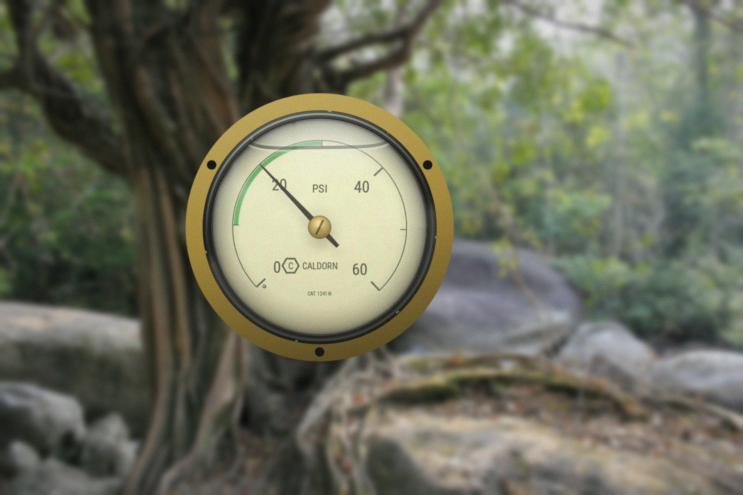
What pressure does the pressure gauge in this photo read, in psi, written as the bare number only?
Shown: 20
